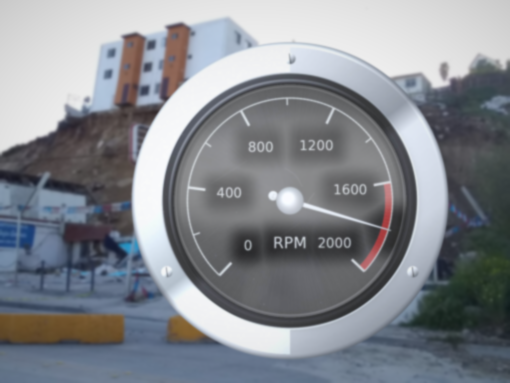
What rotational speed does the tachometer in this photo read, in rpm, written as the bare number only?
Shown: 1800
